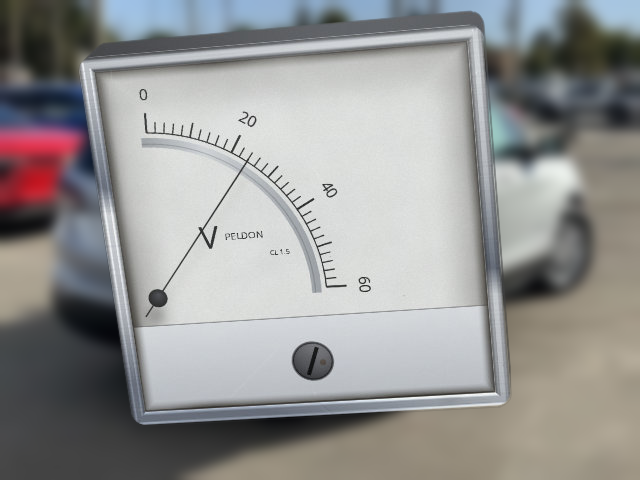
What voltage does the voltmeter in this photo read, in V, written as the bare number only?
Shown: 24
